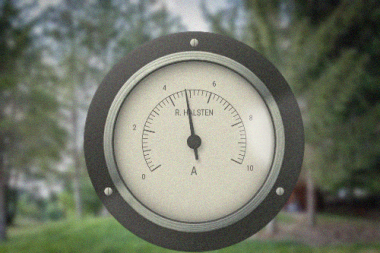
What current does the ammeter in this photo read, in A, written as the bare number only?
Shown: 4.8
